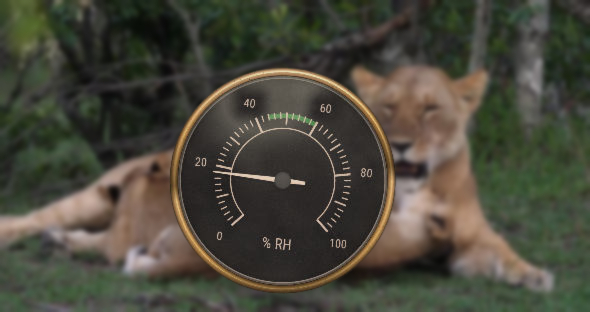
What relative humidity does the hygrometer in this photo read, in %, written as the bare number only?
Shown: 18
